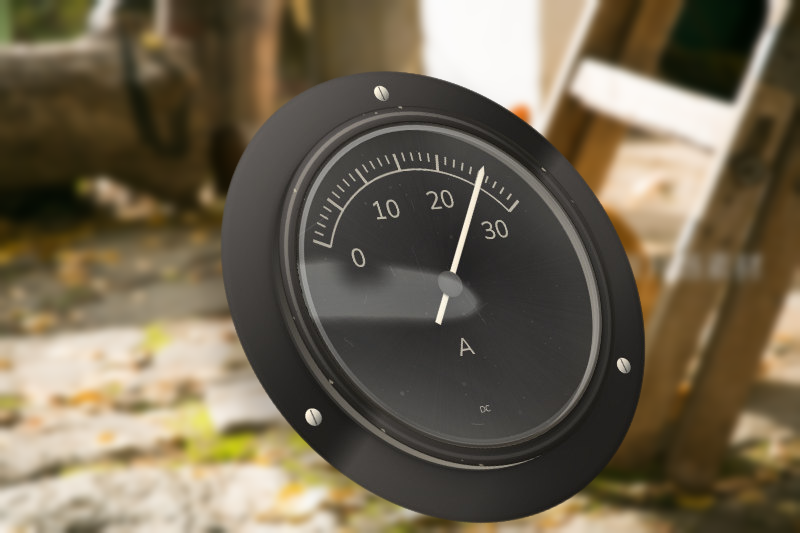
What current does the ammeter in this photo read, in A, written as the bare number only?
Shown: 25
